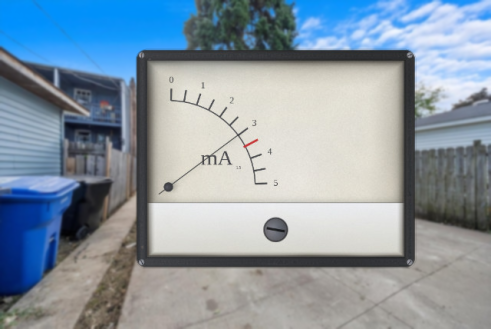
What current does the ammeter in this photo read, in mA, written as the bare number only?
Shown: 3
